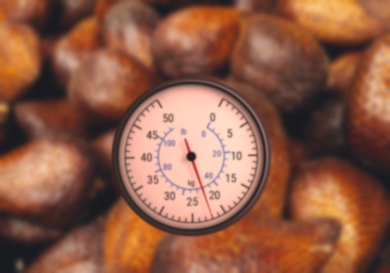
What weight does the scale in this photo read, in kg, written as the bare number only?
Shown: 22
